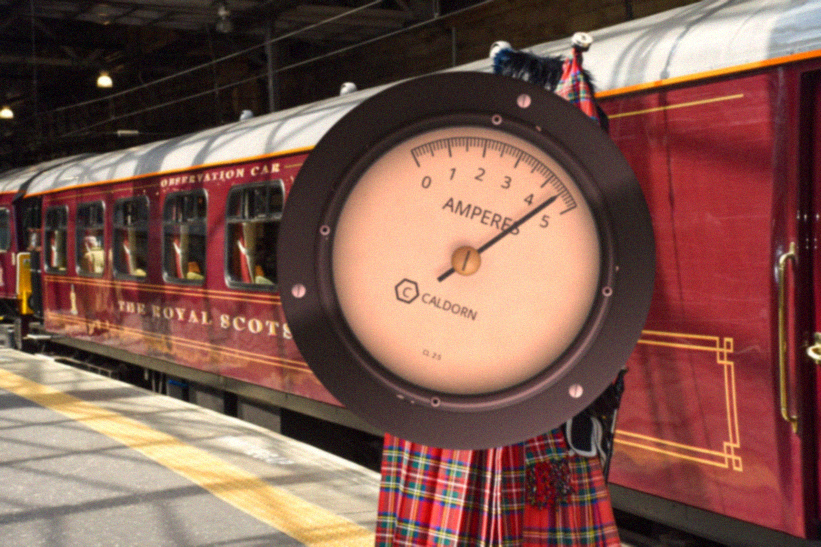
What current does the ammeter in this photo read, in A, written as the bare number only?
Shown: 4.5
